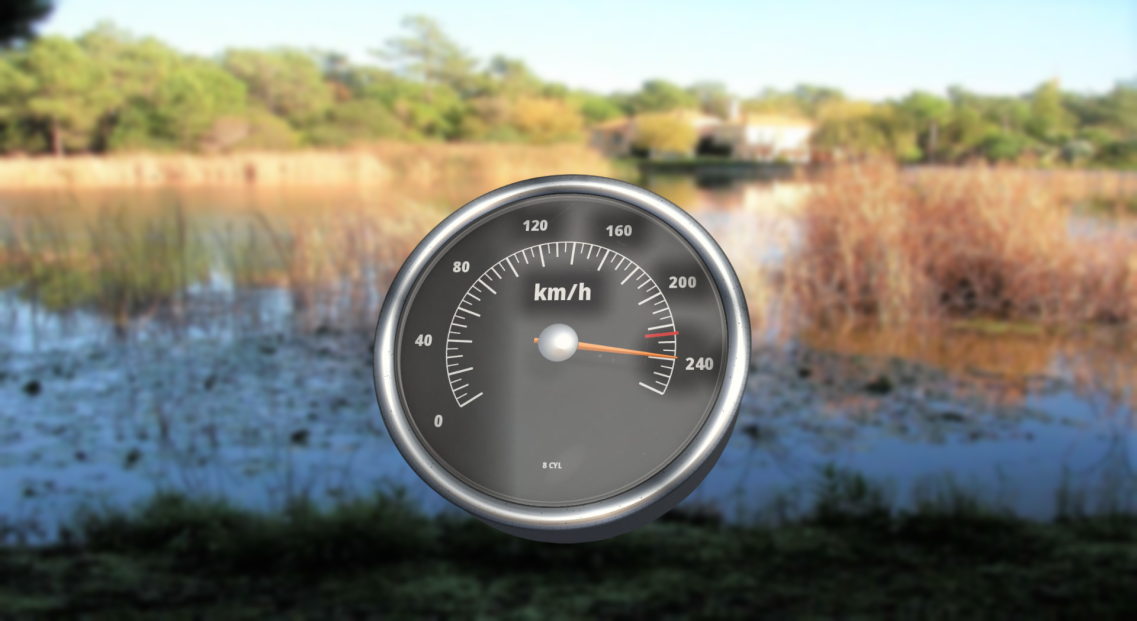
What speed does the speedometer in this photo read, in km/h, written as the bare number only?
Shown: 240
